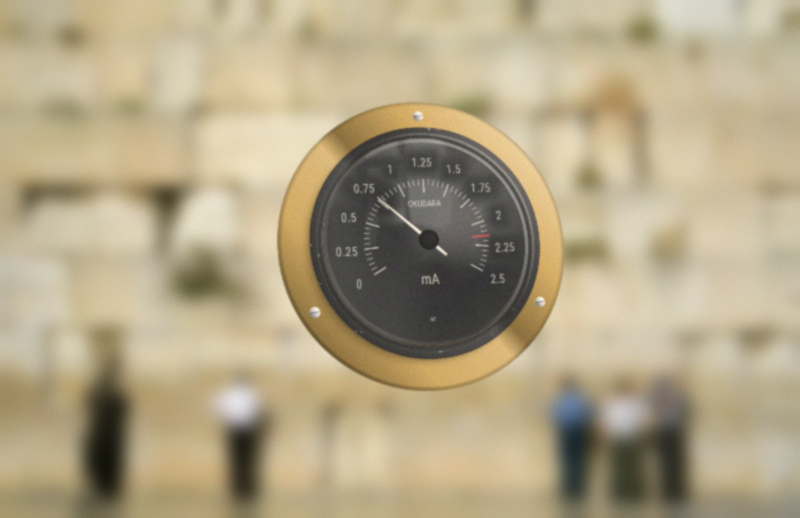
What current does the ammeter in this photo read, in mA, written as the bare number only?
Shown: 0.75
